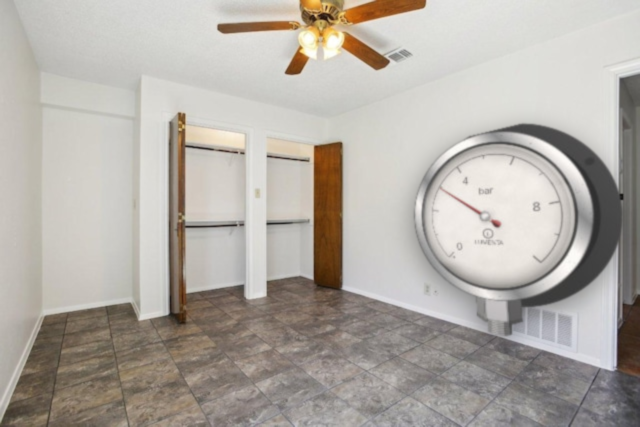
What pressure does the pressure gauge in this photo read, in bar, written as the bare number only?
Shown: 3
